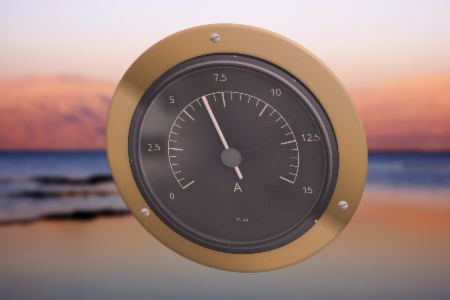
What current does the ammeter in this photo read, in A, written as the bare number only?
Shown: 6.5
